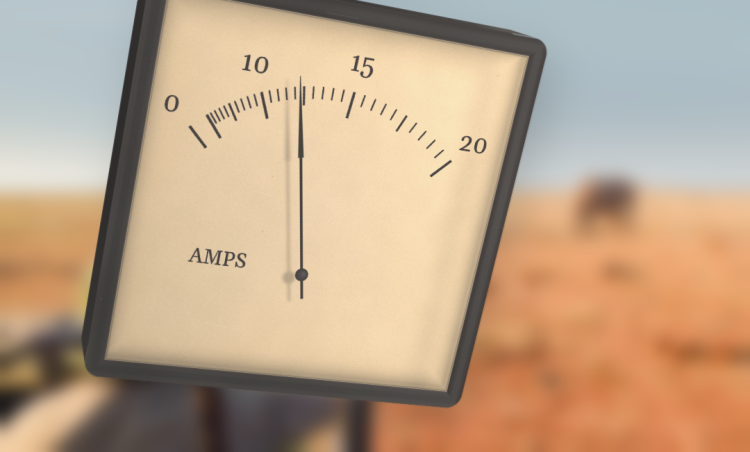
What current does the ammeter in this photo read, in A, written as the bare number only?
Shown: 12.25
